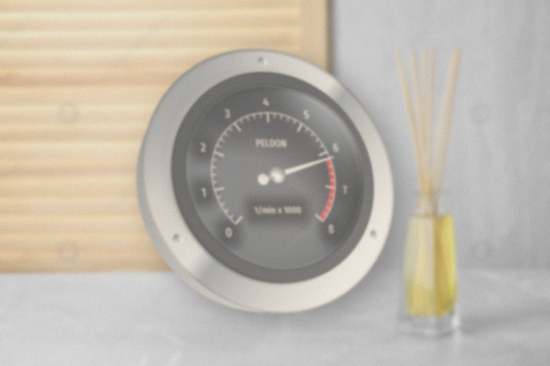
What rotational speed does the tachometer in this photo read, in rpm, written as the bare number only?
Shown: 6200
